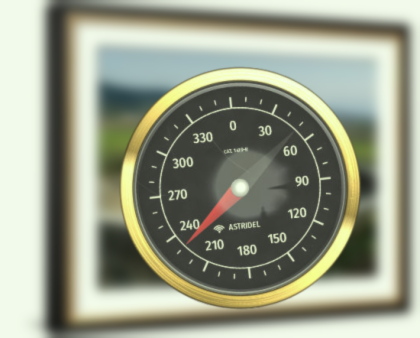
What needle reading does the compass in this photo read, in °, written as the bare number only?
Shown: 230
